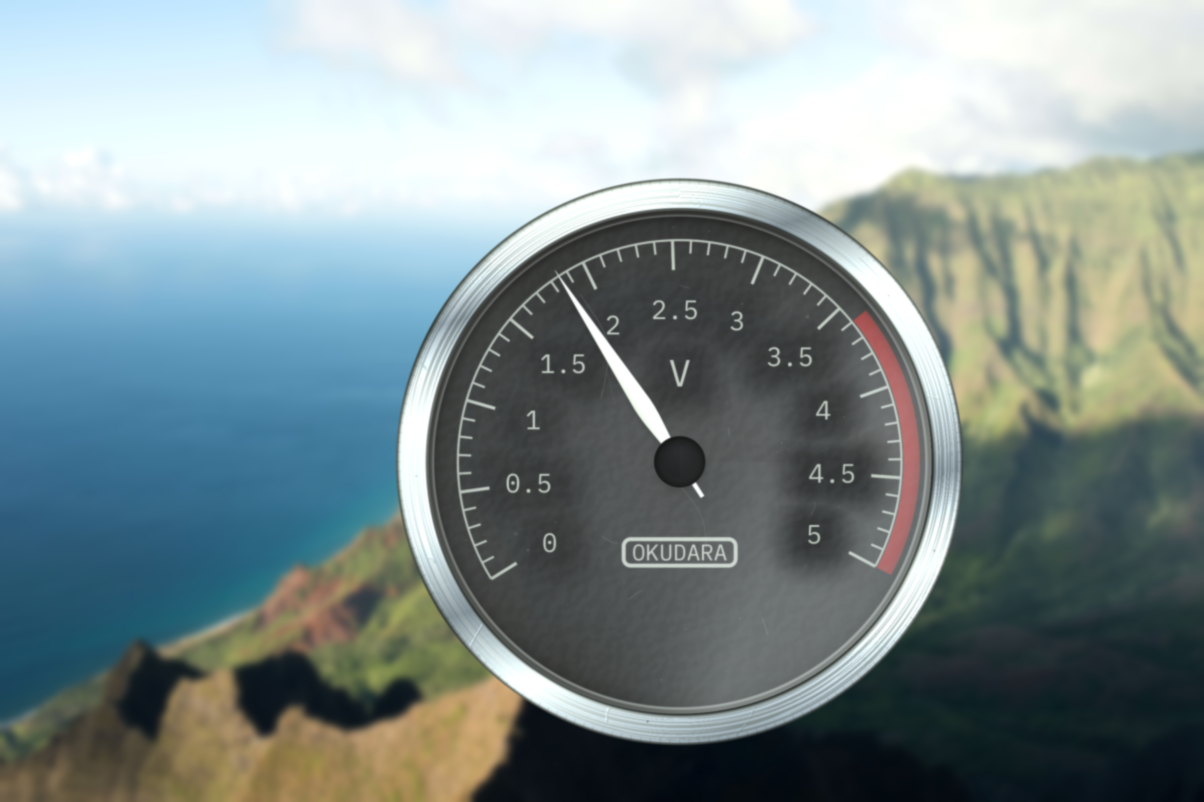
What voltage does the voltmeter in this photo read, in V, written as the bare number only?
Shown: 1.85
